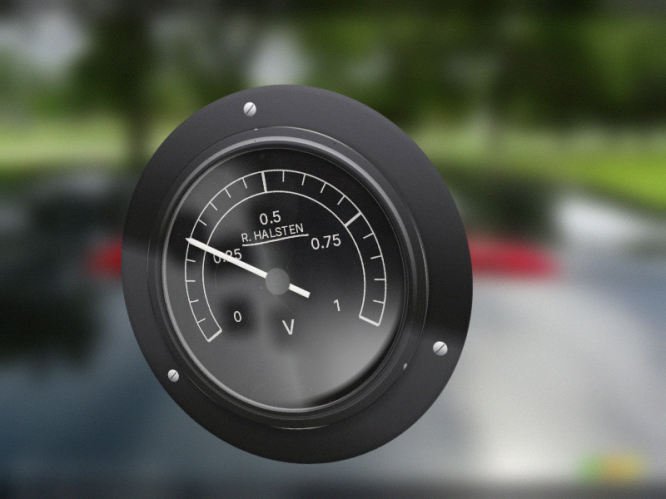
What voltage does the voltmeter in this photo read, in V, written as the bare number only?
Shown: 0.25
